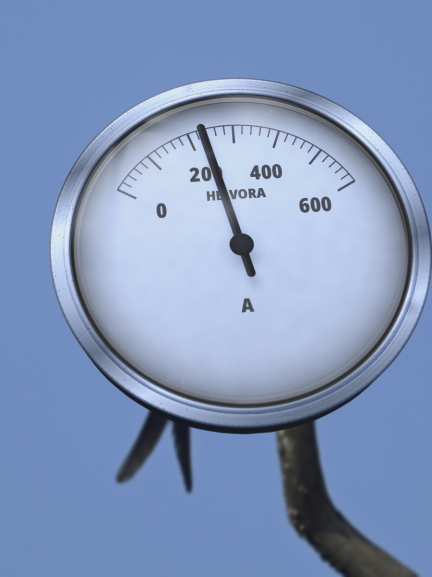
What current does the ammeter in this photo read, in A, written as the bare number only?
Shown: 230
